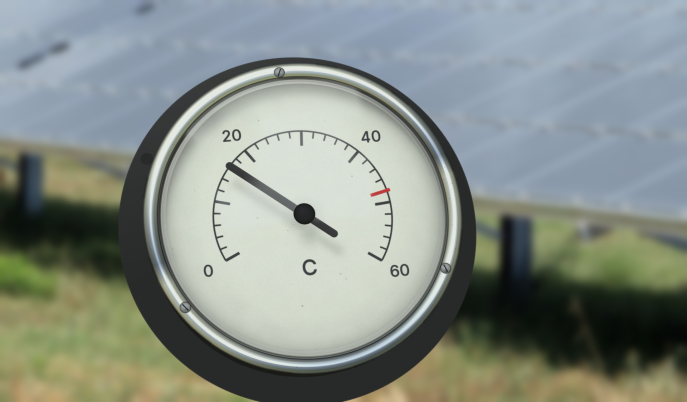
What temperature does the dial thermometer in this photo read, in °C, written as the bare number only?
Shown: 16
